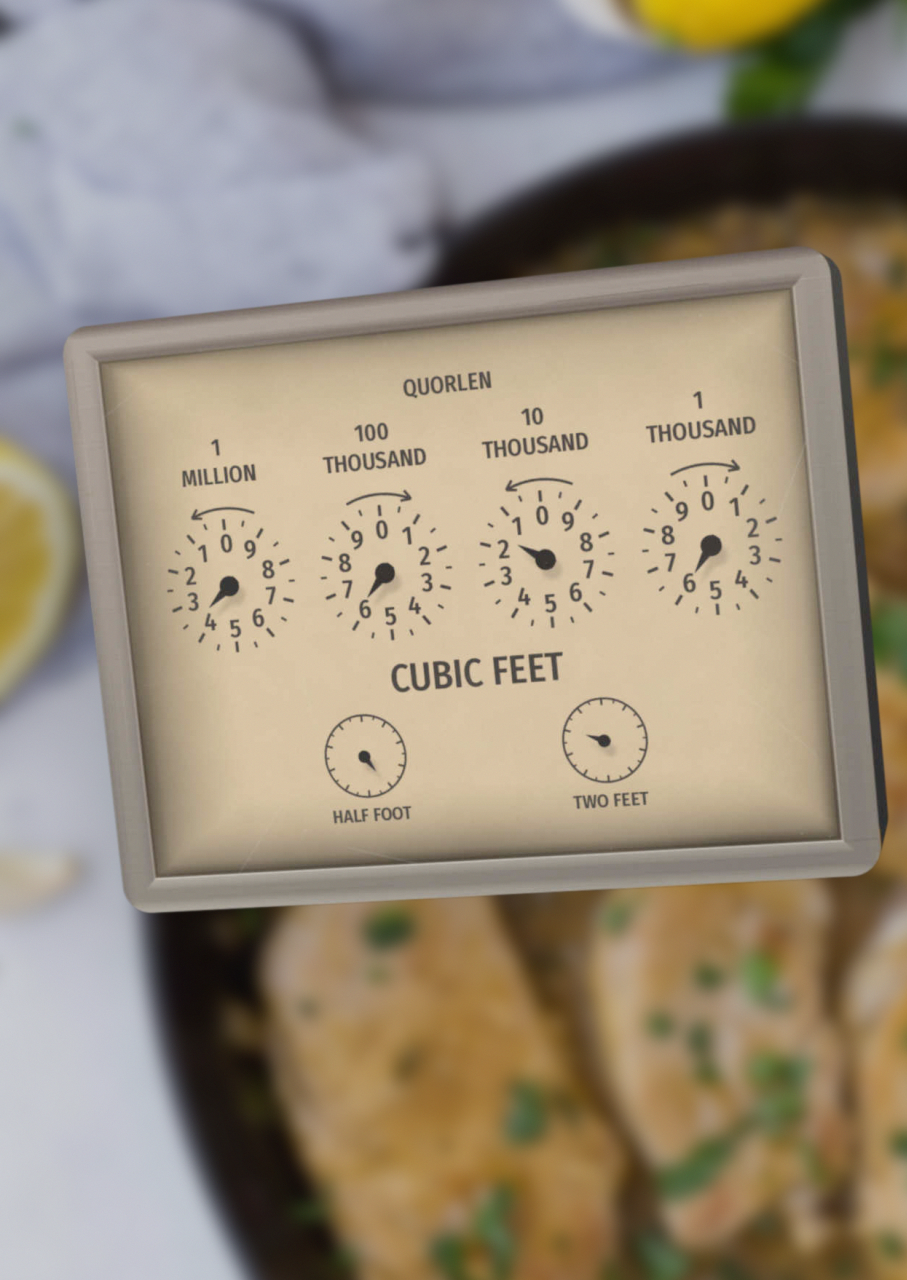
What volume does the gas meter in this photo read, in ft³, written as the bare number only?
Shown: 361600
